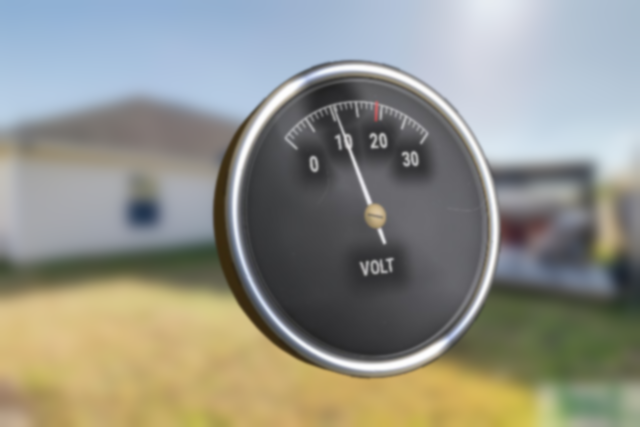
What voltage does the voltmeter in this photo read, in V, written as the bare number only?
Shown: 10
